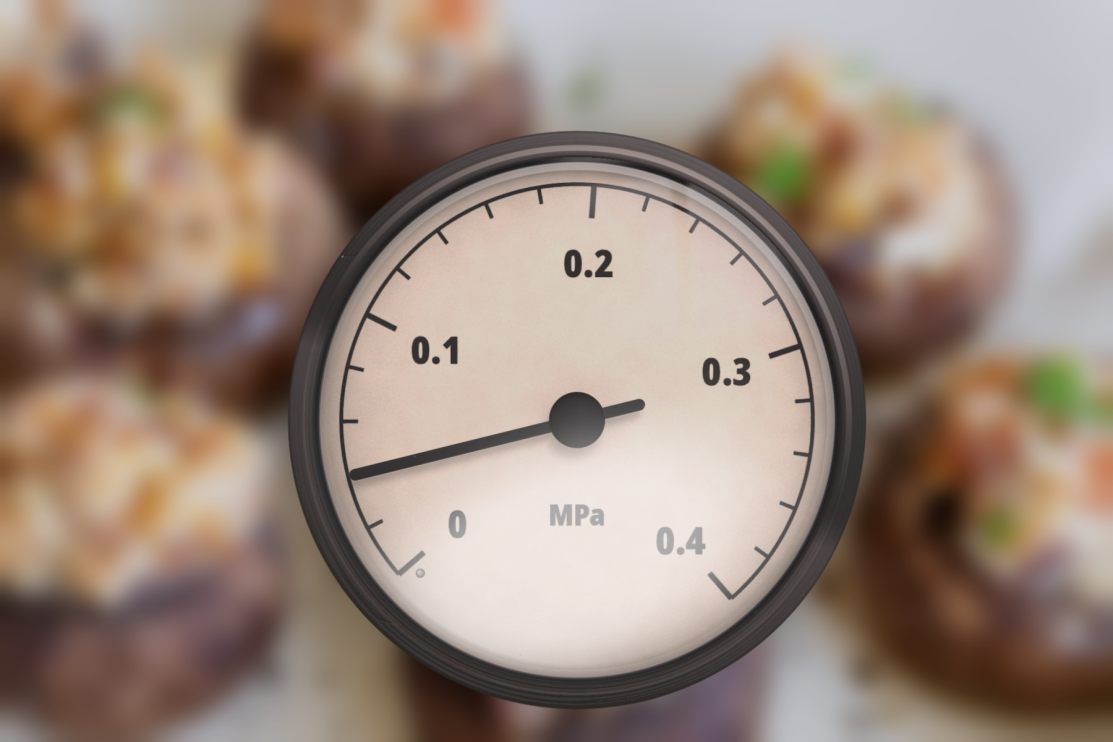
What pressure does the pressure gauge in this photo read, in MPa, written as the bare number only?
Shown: 0.04
